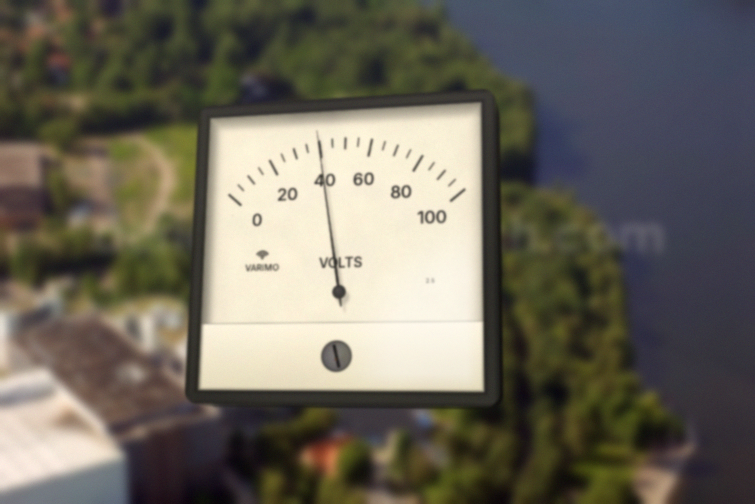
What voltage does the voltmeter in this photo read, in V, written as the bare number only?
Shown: 40
